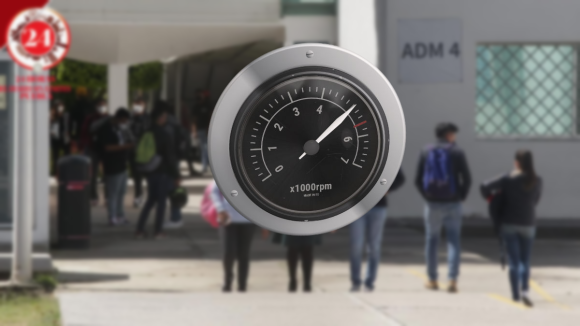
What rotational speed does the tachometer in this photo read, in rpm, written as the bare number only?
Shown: 5000
